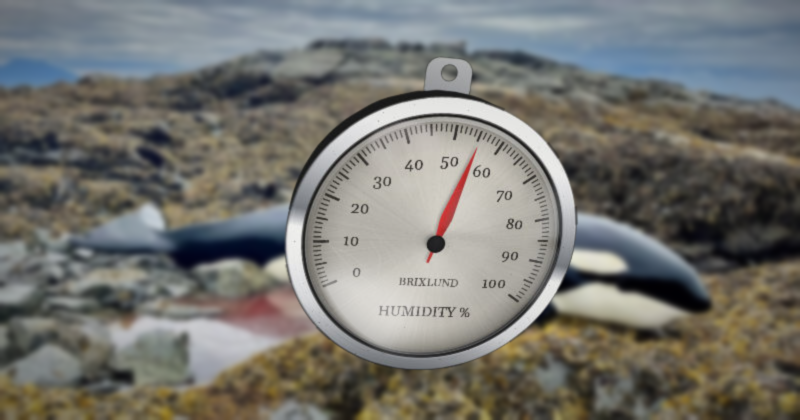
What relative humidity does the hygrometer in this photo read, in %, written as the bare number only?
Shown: 55
